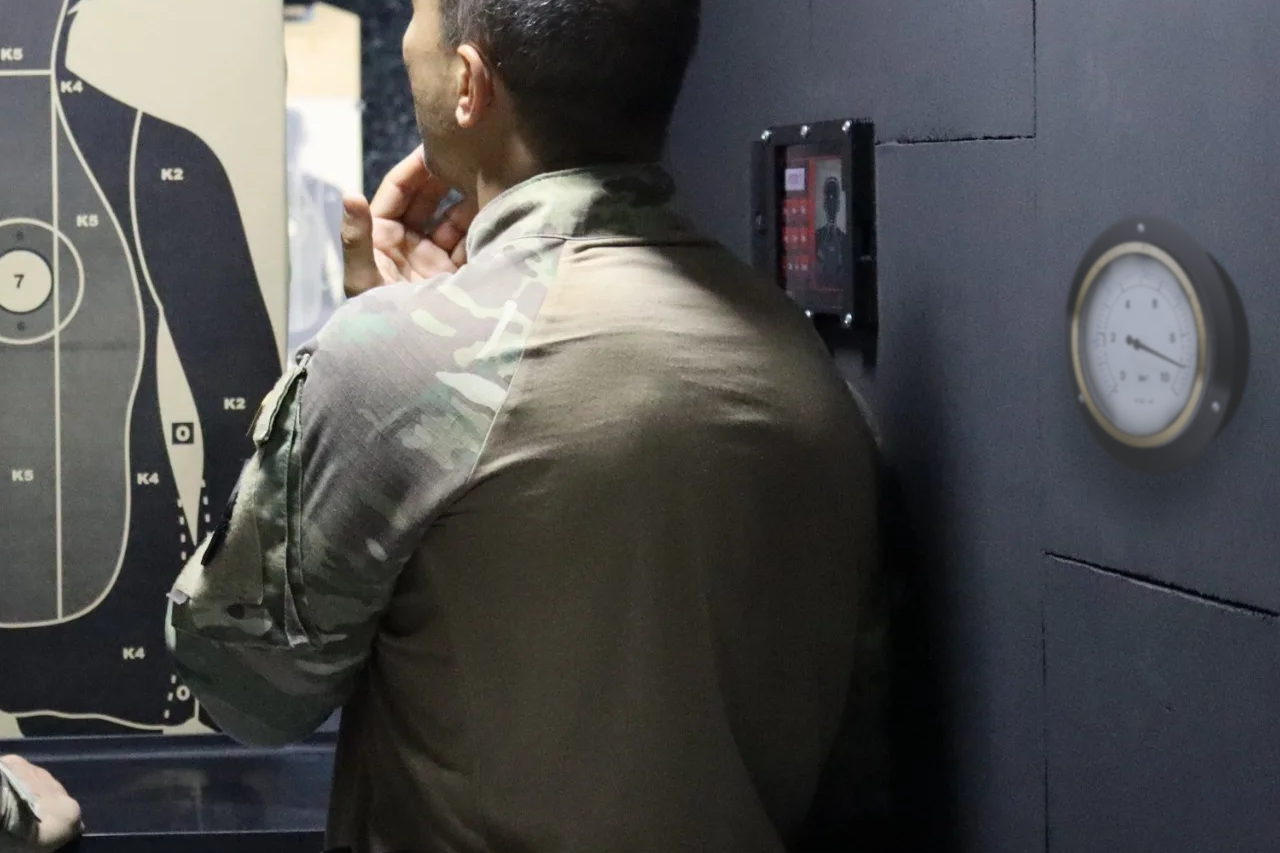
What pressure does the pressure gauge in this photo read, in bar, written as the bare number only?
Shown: 9
